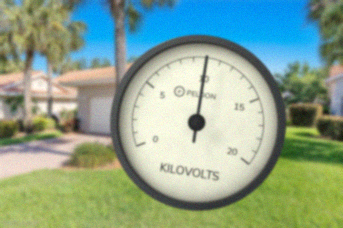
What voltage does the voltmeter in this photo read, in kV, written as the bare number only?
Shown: 10
